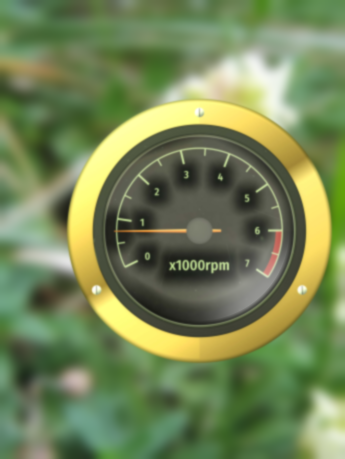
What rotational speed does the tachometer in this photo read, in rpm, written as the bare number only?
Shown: 750
